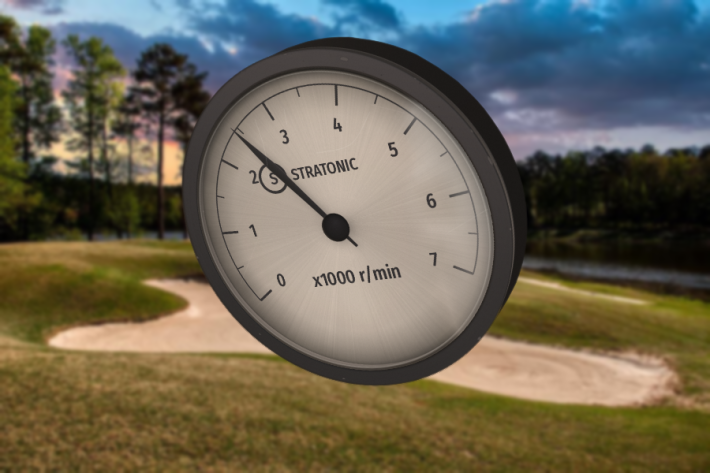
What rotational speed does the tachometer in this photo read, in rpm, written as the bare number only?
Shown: 2500
